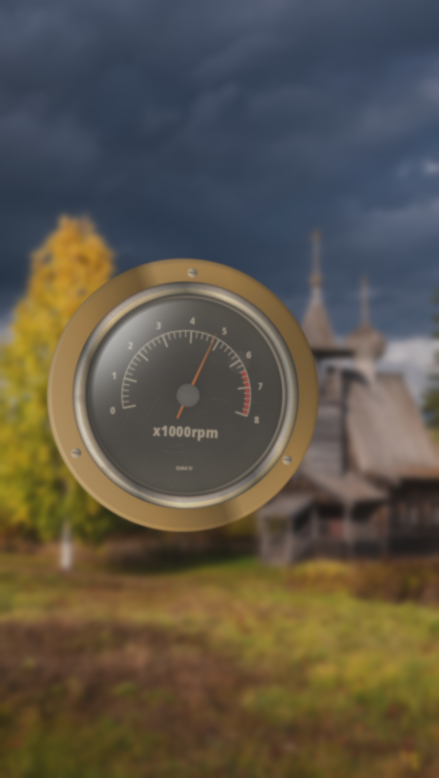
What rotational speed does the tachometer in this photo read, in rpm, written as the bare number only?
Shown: 4800
